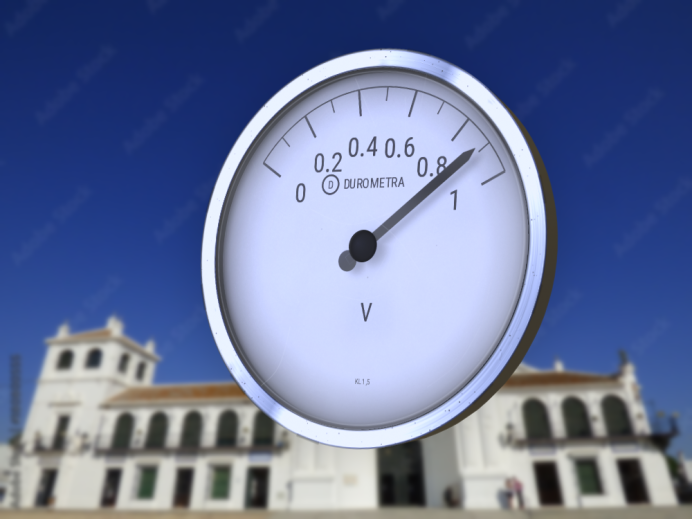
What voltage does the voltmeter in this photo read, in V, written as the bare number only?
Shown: 0.9
